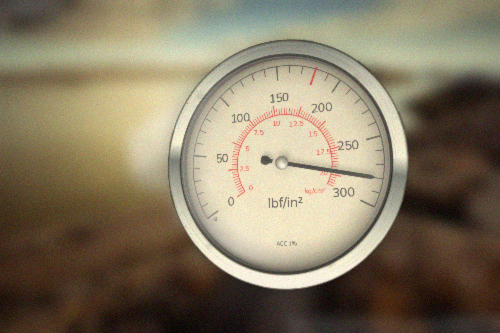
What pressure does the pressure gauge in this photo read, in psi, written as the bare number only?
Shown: 280
